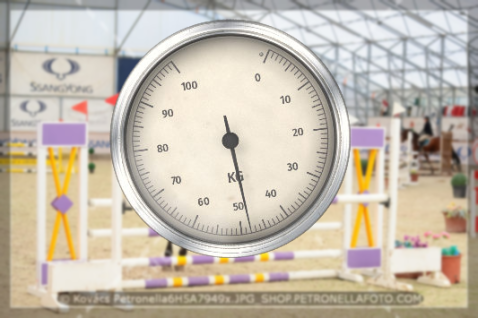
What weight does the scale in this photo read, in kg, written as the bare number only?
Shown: 48
